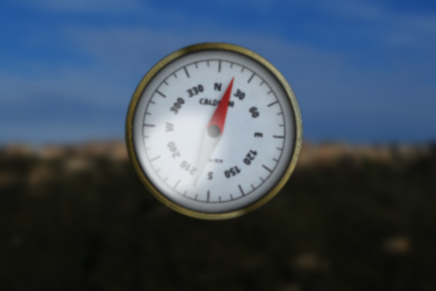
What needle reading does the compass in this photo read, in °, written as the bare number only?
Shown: 15
